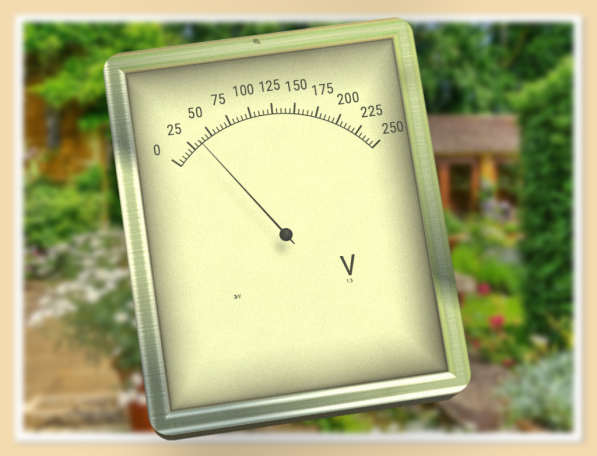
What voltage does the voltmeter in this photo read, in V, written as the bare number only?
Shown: 35
